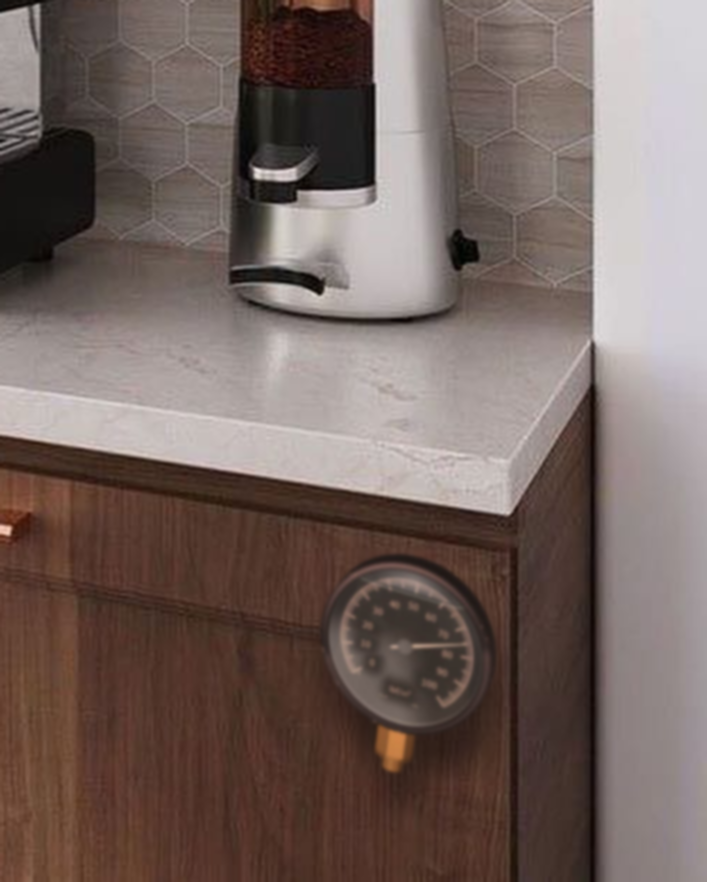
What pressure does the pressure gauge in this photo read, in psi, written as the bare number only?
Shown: 75
